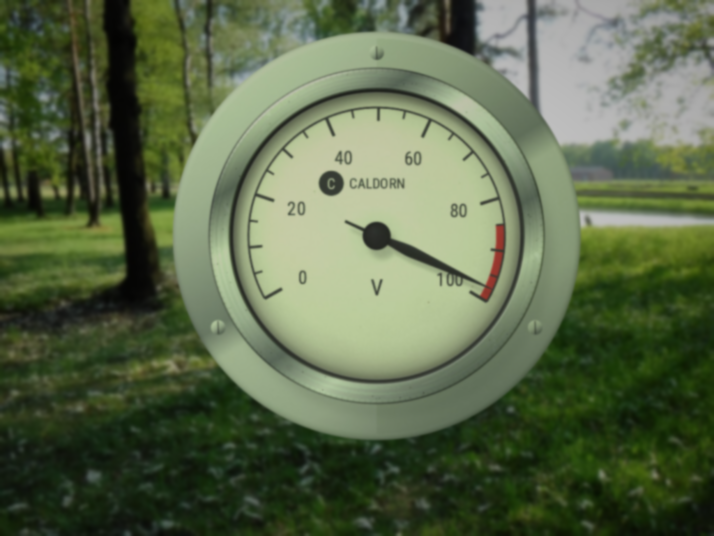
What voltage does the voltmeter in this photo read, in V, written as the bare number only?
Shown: 97.5
